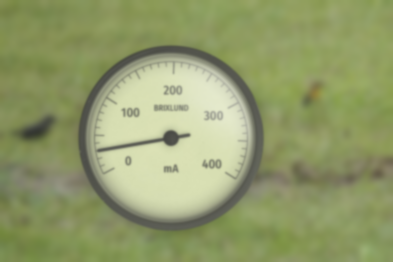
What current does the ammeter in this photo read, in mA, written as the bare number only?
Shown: 30
